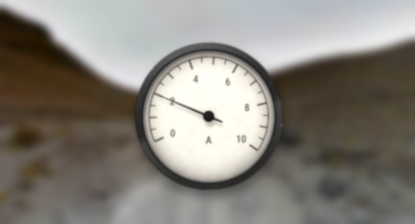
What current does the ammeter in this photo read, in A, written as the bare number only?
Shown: 2
